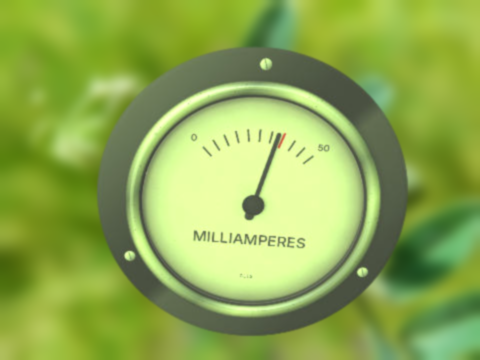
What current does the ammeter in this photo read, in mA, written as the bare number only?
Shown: 32.5
